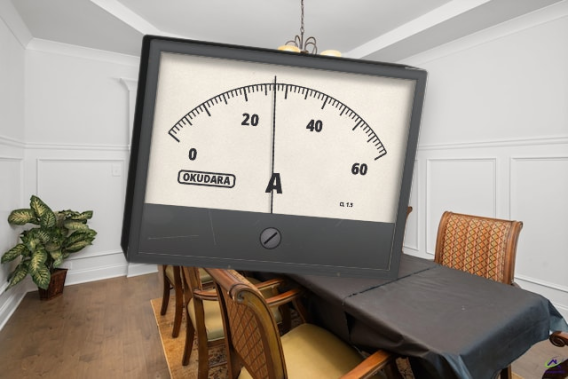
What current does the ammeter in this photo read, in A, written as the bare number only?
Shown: 27
